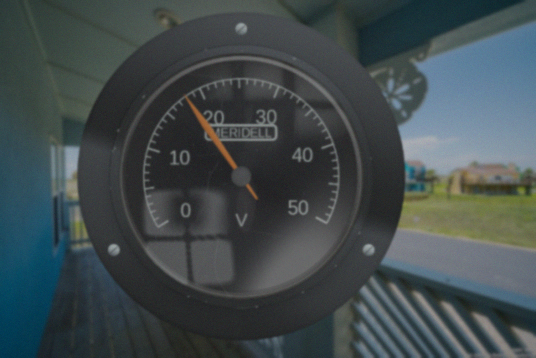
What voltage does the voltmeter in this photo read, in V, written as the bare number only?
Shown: 18
